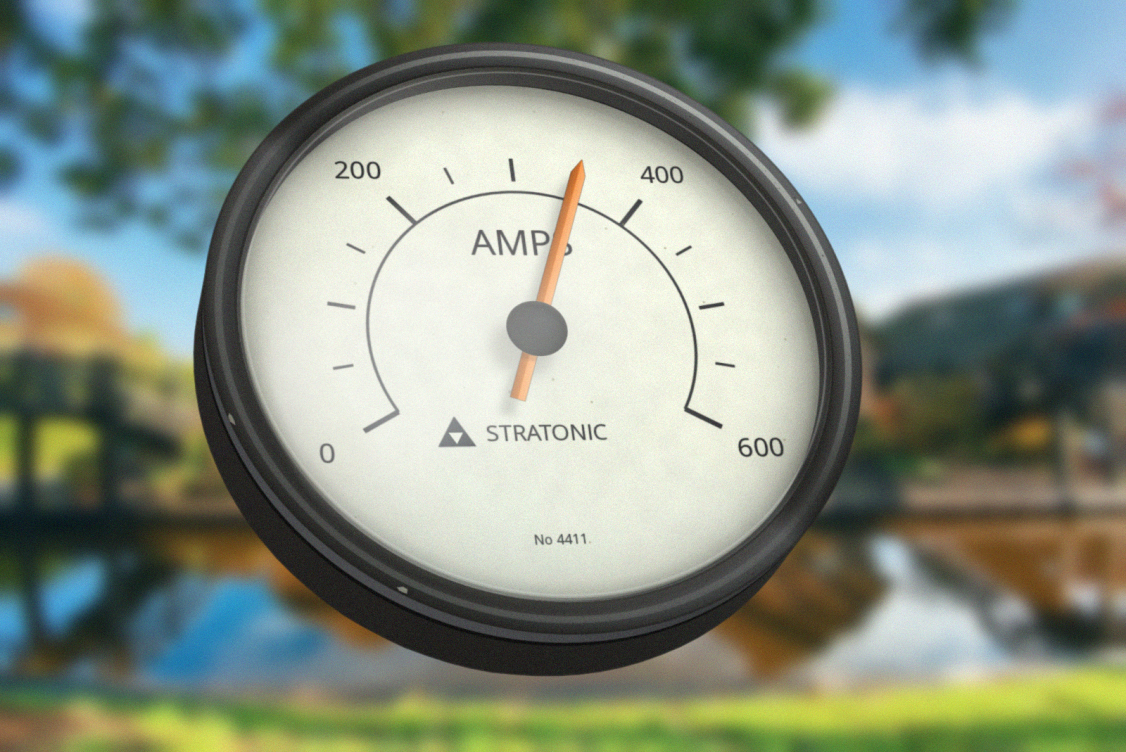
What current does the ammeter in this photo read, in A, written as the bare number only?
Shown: 350
